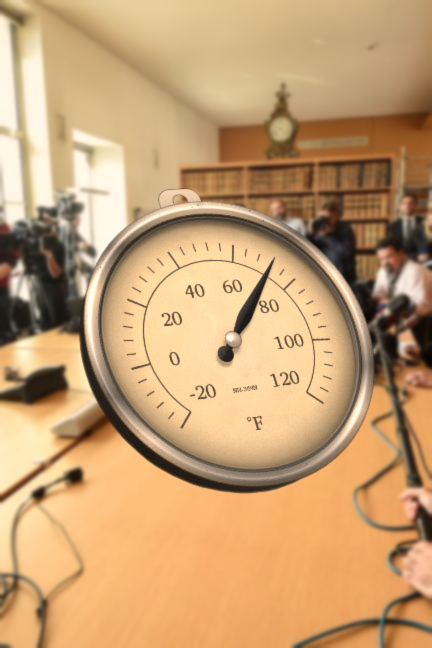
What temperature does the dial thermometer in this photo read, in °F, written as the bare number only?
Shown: 72
